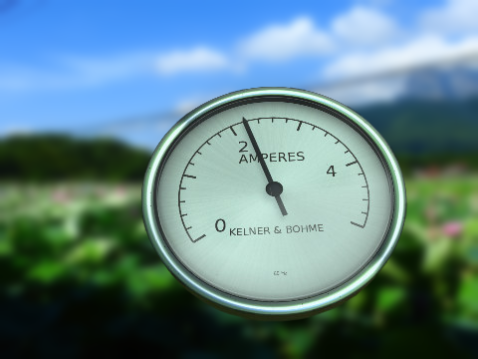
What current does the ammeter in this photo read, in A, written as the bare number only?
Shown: 2.2
